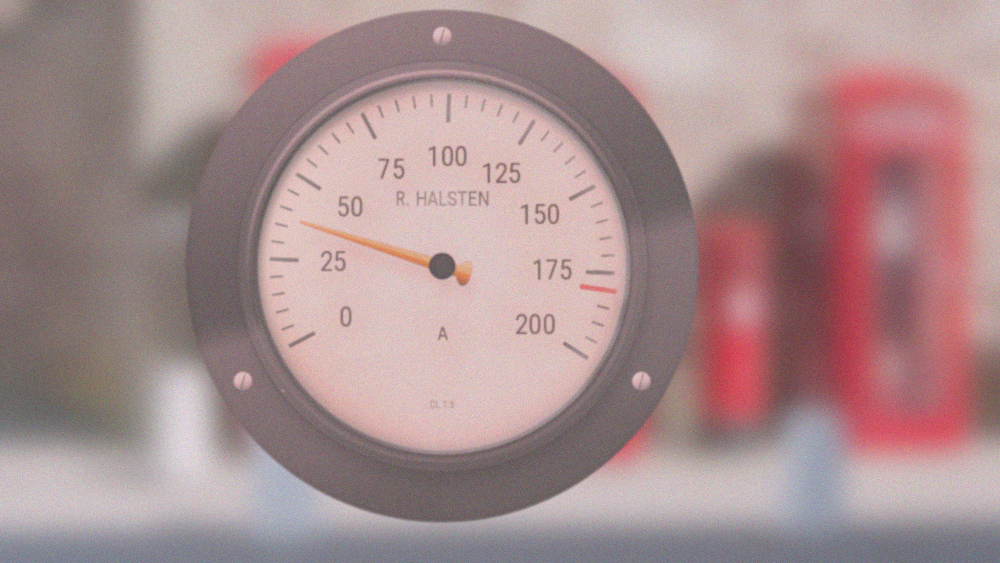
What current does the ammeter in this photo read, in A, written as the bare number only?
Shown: 37.5
